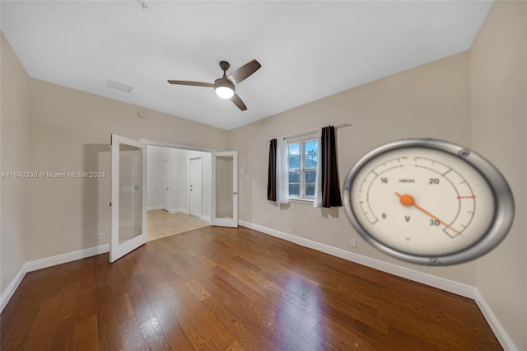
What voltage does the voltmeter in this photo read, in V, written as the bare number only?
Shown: 29
